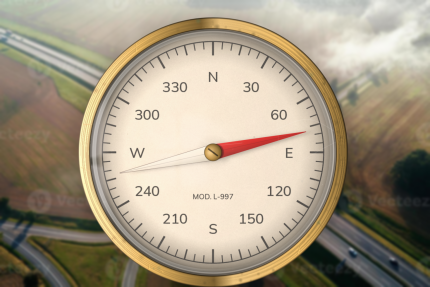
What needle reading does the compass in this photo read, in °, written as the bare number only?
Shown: 77.5
